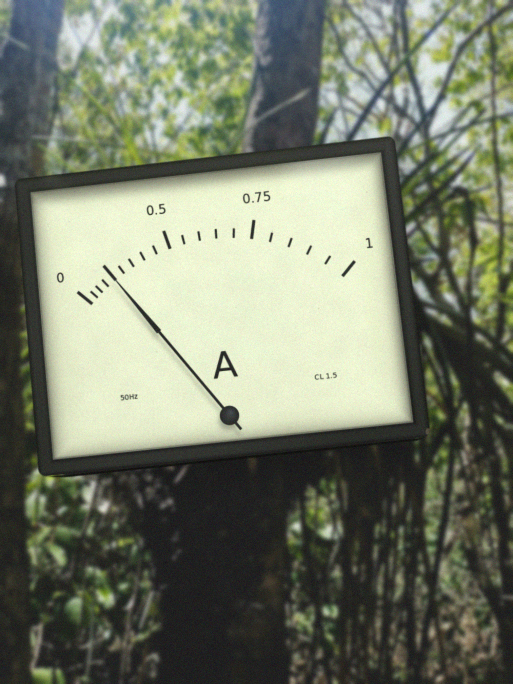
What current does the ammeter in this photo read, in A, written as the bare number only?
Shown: 0.25
